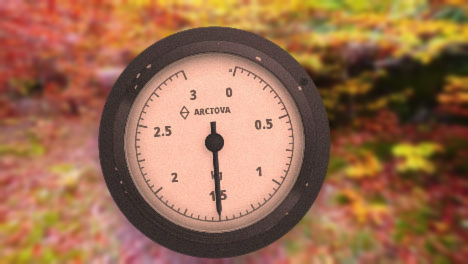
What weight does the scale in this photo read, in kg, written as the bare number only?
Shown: 1.5
